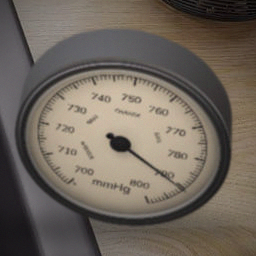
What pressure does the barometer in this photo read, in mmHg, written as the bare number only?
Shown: 790
